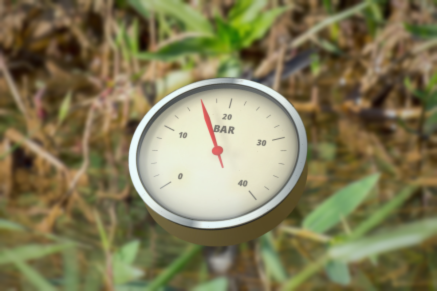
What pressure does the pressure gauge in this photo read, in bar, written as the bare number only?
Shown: 16
